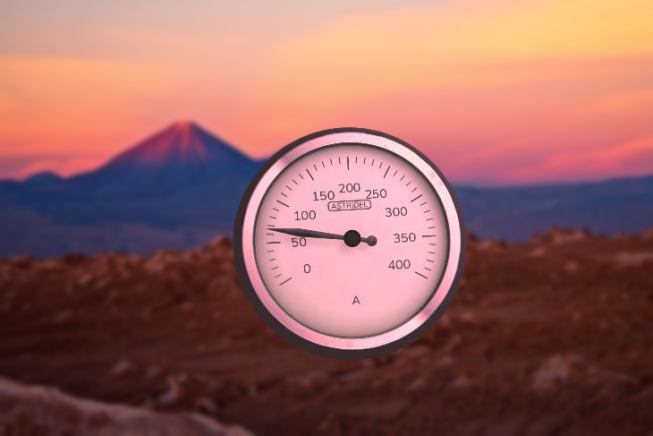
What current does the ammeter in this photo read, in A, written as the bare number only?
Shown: 65
